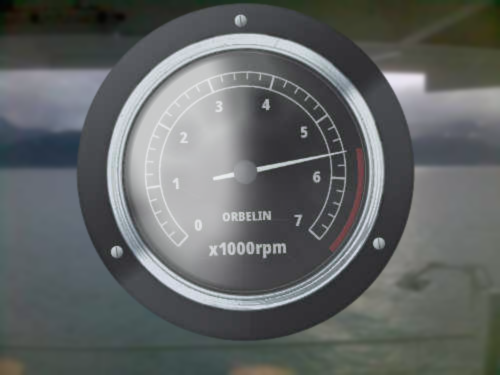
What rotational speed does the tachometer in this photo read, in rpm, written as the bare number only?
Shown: 5600
